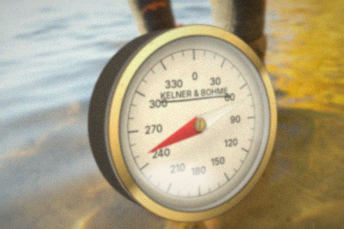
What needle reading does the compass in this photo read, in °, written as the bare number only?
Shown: 250
